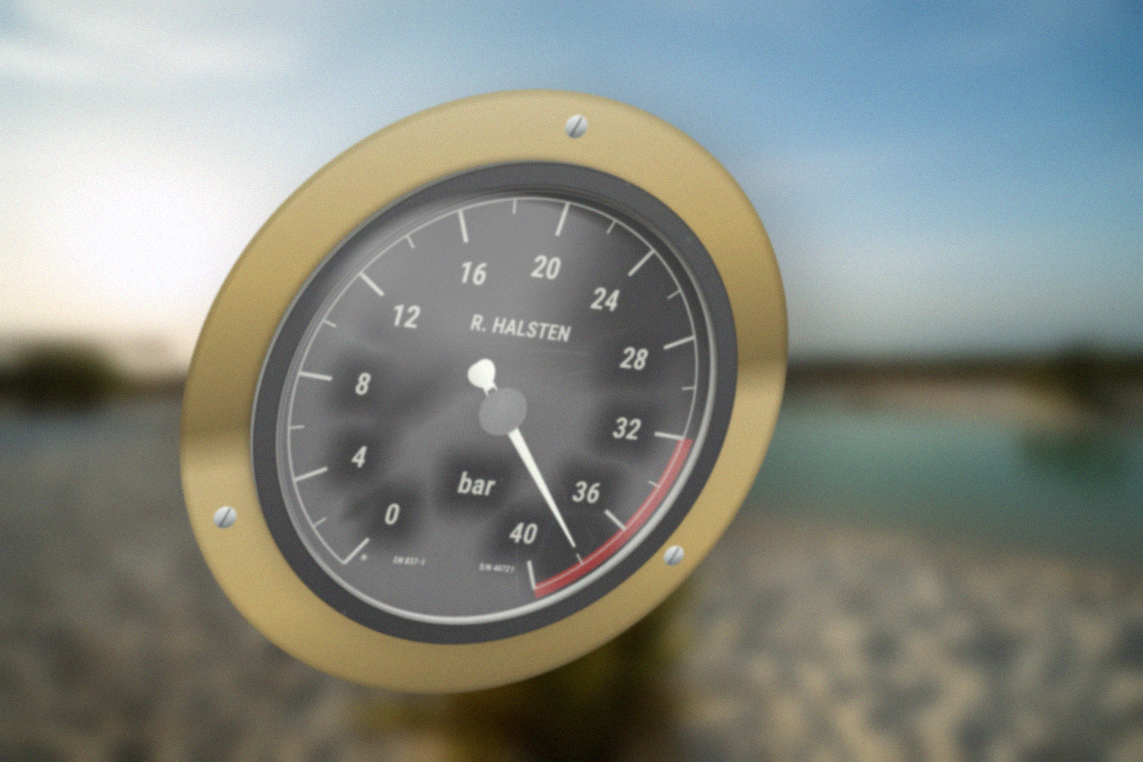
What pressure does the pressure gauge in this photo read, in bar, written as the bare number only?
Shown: 38
